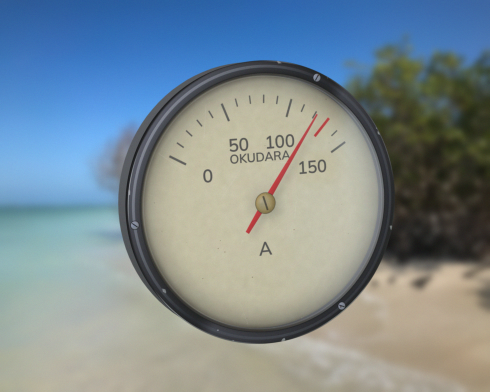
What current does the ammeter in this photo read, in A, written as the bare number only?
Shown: 120
